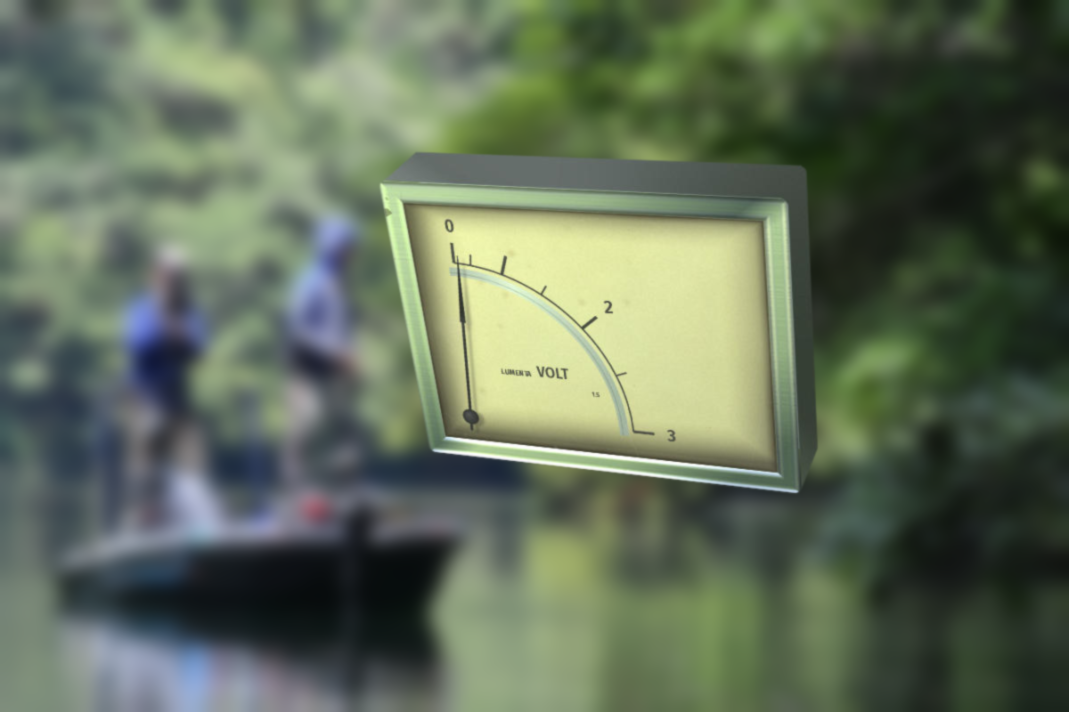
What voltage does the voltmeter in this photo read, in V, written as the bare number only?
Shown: 0.25
